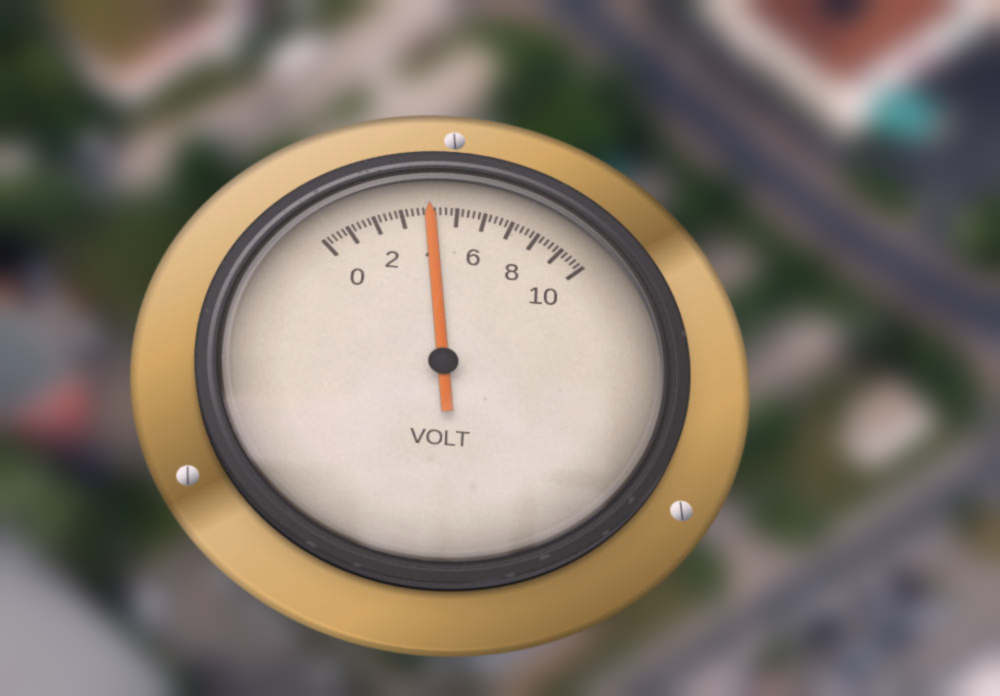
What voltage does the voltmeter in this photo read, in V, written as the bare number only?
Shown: 4
